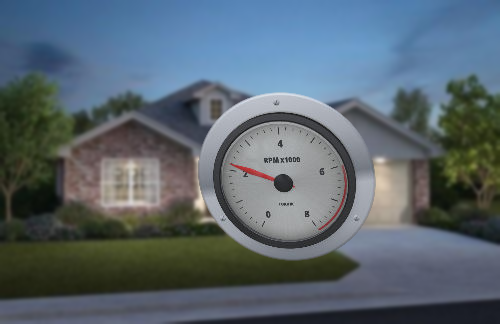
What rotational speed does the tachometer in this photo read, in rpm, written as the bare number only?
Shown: 2200
